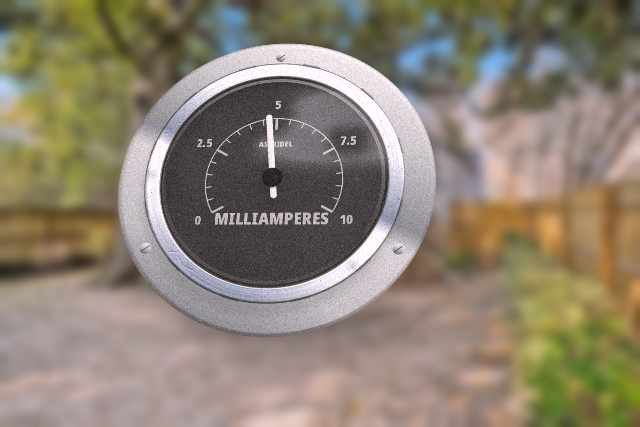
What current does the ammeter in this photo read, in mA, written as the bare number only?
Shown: 4.75
